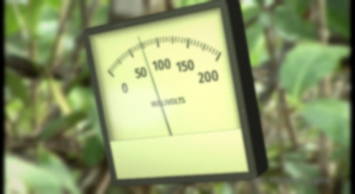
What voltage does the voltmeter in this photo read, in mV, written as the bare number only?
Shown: 75
